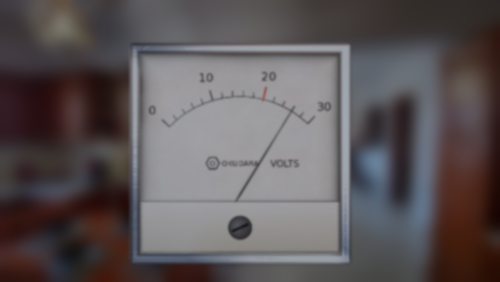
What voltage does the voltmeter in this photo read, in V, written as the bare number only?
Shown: 26
